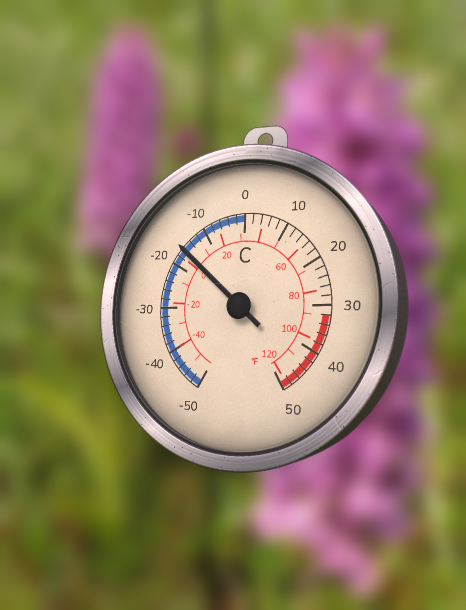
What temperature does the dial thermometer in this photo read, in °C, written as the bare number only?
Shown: -16
